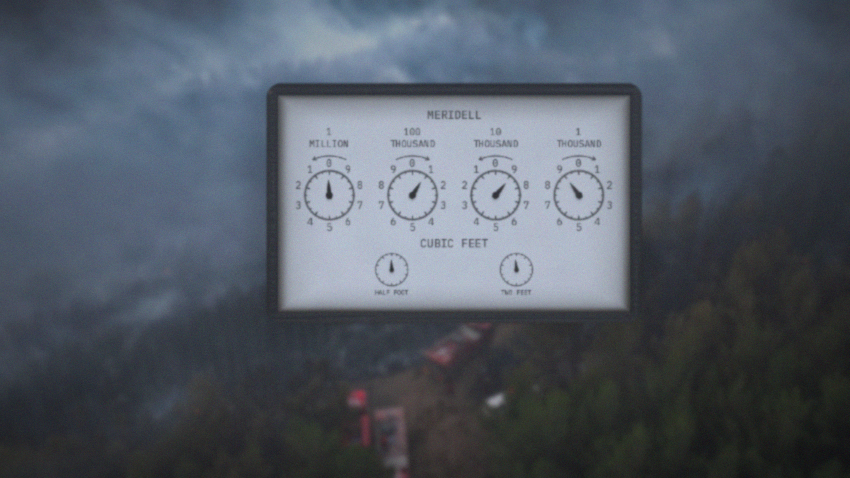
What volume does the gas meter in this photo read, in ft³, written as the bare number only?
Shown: 8900
